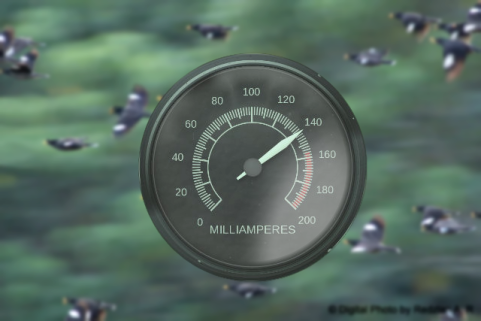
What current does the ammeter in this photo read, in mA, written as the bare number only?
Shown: 140
